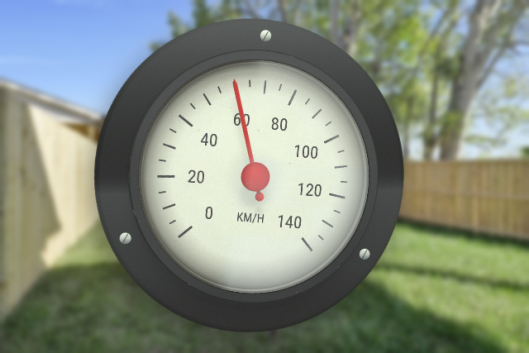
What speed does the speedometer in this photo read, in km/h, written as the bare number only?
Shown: 60
